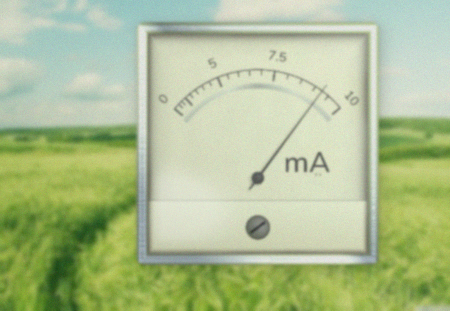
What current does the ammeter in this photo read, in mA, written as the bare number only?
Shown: 9.25
